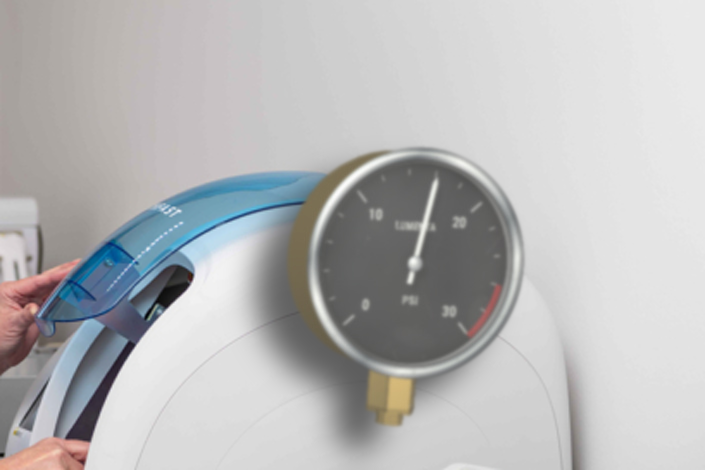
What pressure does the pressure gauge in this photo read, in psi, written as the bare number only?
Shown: 16
